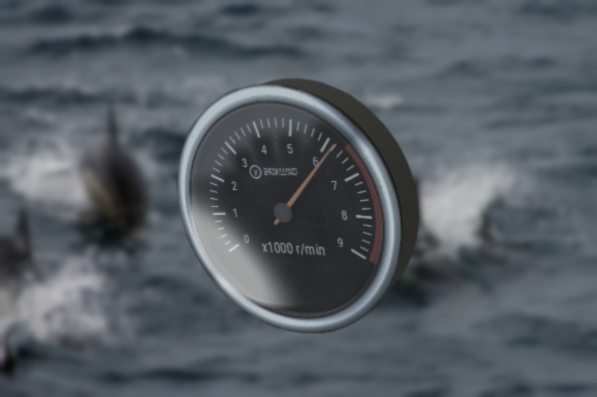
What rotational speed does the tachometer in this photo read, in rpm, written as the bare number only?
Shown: 6200
